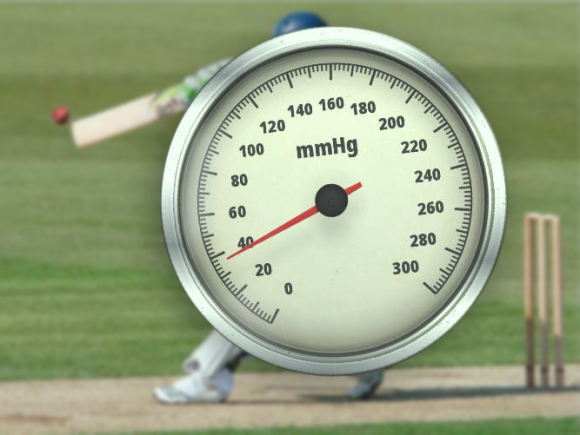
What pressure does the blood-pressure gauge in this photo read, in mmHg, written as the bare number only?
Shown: 36
